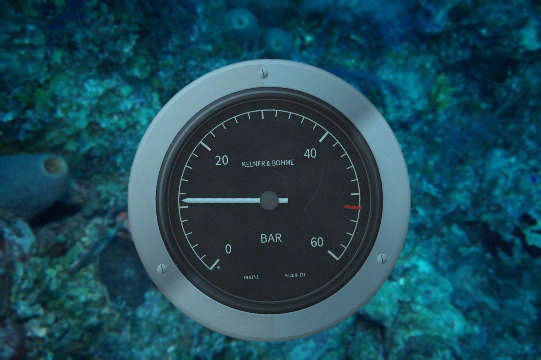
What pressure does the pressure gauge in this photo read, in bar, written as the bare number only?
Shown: 11
